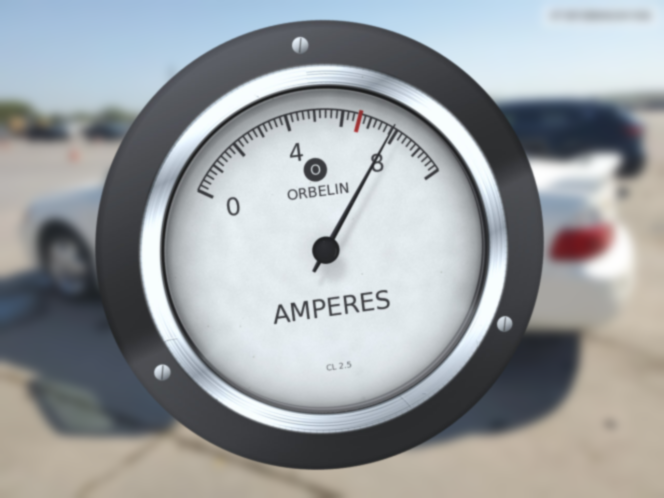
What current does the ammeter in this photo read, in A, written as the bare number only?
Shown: 7.8
